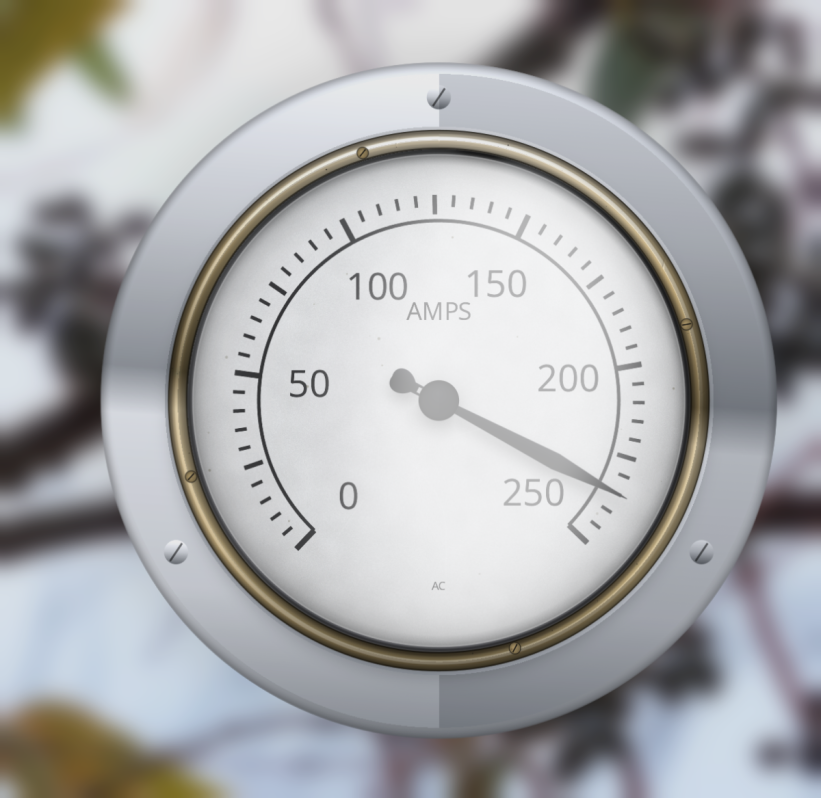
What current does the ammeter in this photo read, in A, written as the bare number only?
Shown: 235
